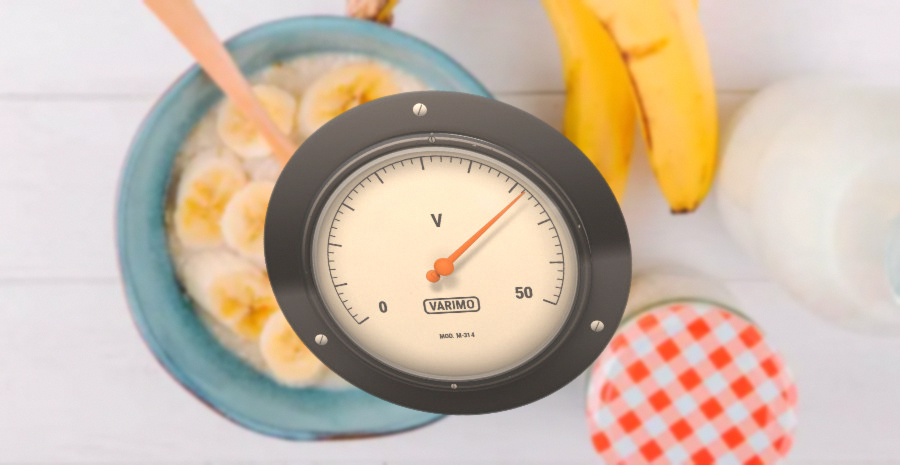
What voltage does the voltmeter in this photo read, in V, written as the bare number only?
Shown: 36
